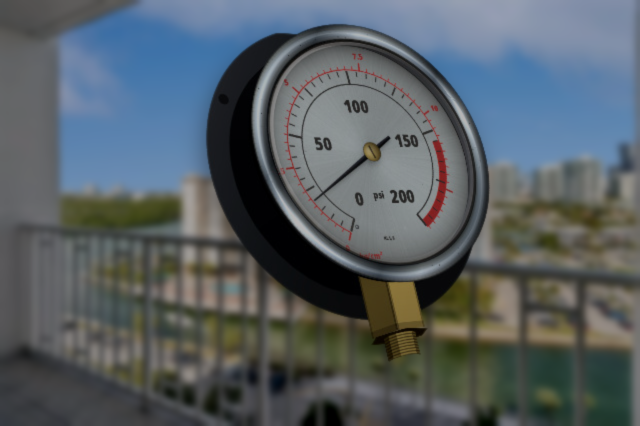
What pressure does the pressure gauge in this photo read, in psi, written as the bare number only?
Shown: 20
